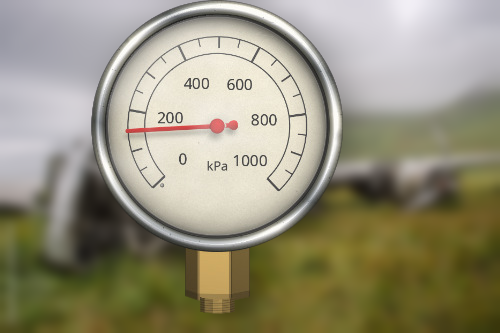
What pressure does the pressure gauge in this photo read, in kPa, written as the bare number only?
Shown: 150
